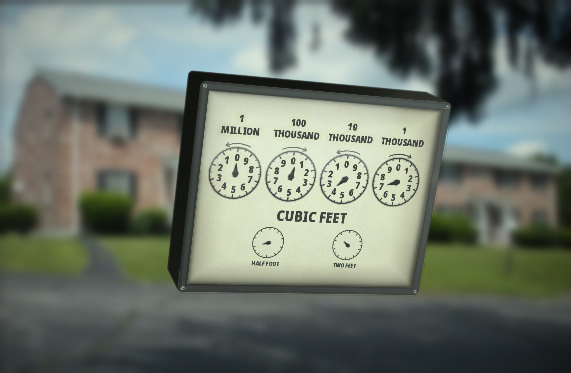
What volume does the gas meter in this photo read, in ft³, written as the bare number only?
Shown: 3700
